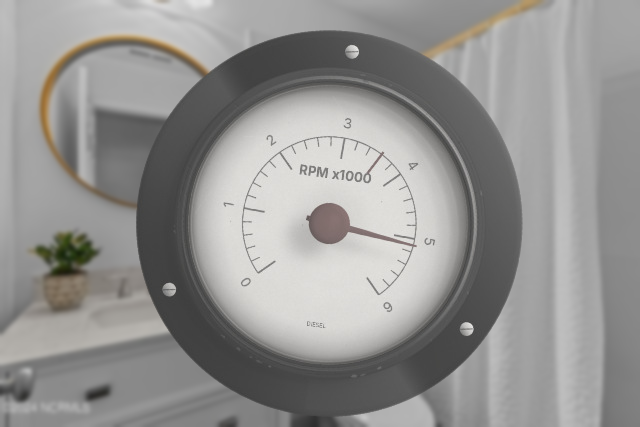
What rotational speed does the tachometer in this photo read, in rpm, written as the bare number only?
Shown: 5100
